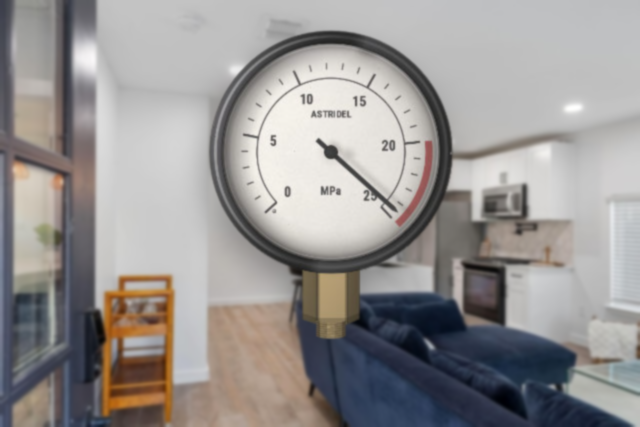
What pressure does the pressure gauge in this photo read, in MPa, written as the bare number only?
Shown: 24.5
